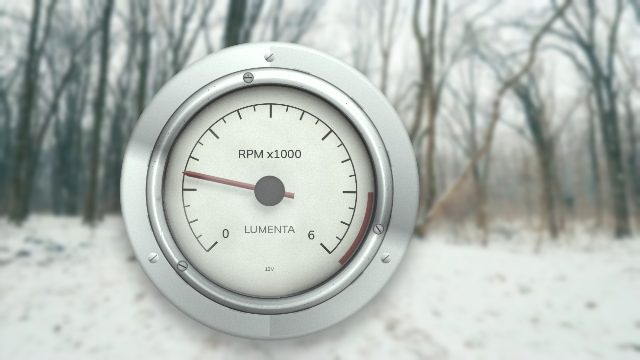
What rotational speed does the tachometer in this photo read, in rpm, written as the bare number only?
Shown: 1250
